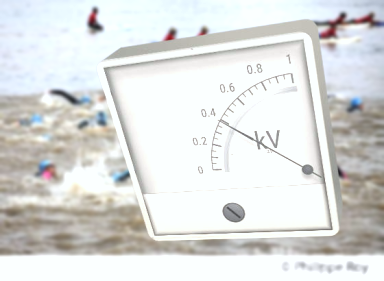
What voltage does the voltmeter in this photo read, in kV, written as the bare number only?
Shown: 0.4
